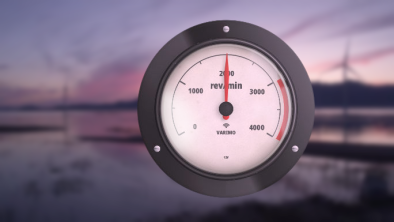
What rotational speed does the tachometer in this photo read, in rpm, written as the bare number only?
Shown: 2000
